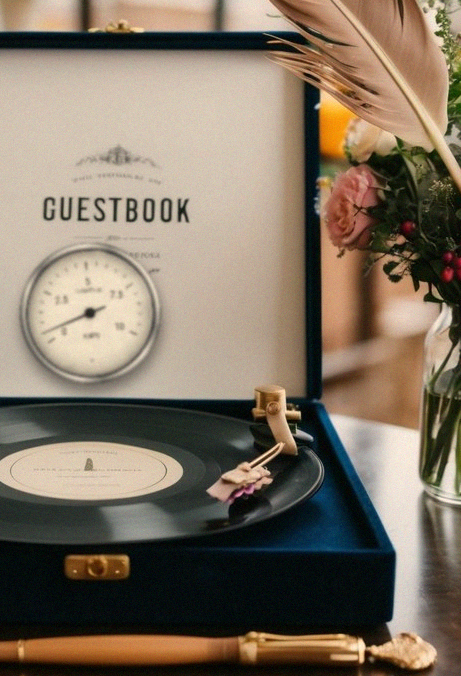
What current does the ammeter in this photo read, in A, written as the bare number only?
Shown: 0.5
